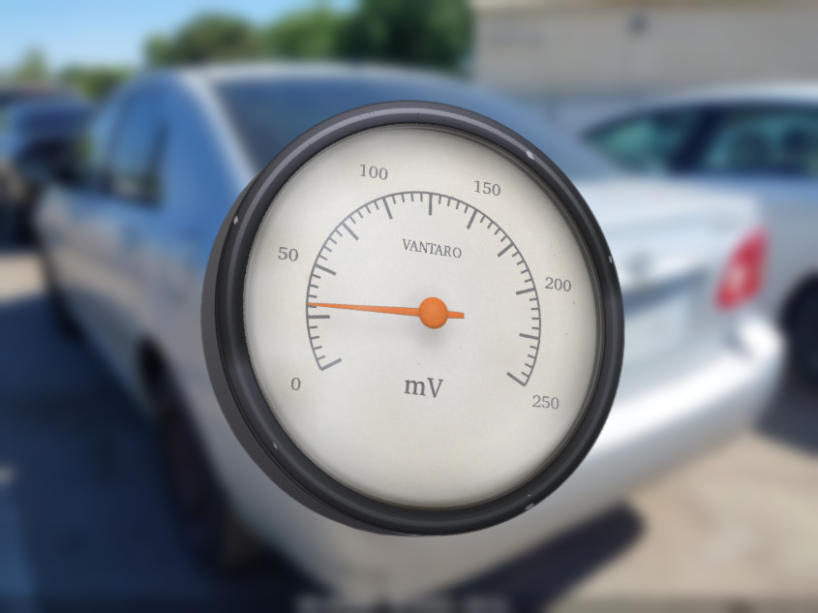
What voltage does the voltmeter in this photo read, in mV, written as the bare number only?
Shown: 30
